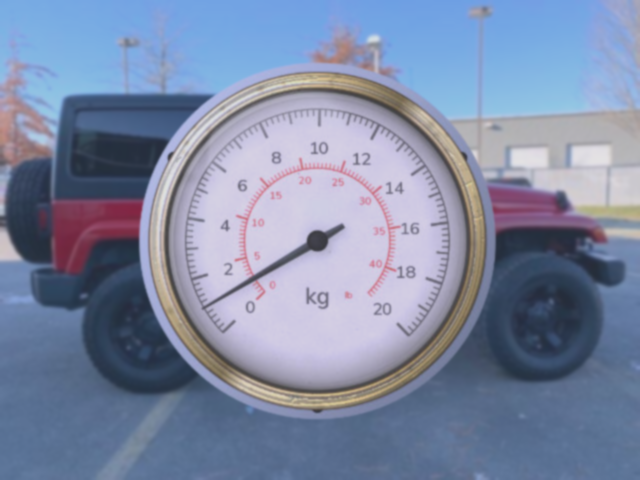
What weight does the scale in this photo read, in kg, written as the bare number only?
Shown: 1
